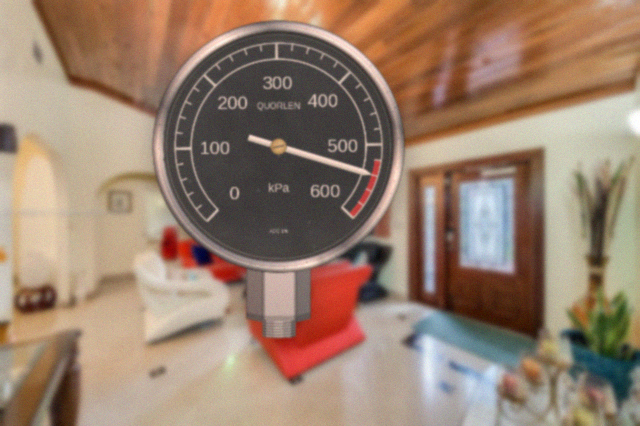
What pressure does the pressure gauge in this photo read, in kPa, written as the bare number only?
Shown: 540
